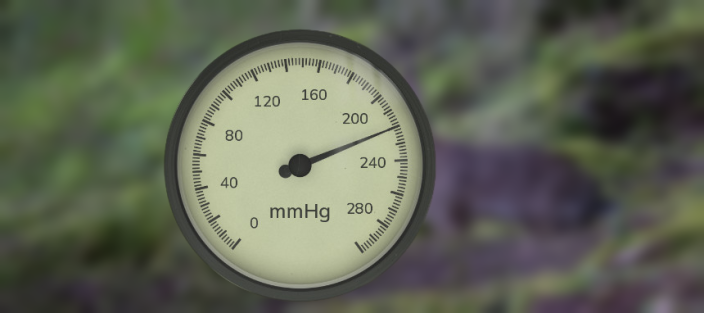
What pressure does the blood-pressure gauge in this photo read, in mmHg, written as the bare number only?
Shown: 220
